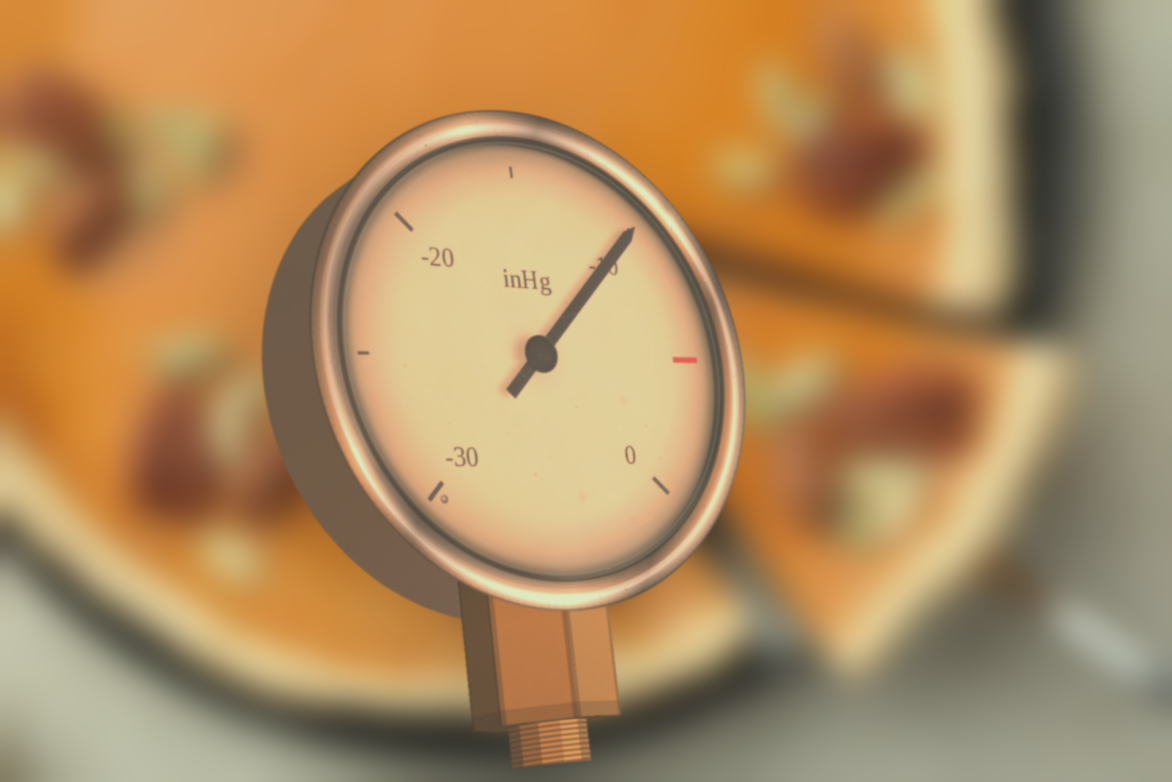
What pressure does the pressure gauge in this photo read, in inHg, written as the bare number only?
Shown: -10
